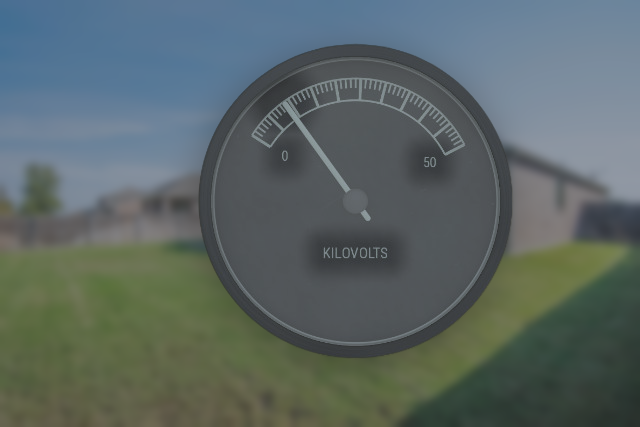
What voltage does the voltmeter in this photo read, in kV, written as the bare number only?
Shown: 9
